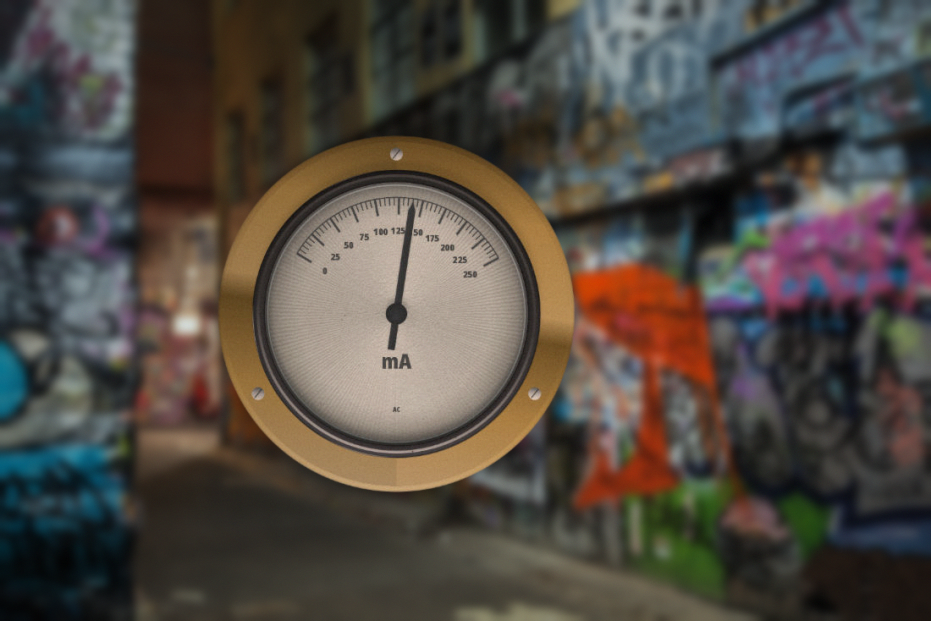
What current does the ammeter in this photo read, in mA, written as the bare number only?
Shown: 140
